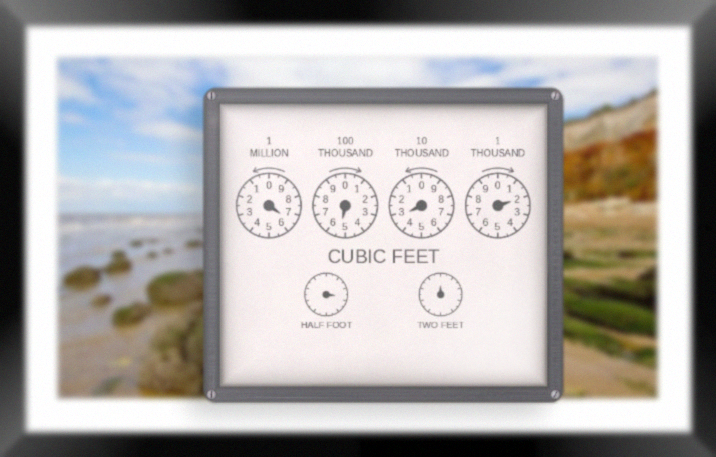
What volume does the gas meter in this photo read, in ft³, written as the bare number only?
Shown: 653200
